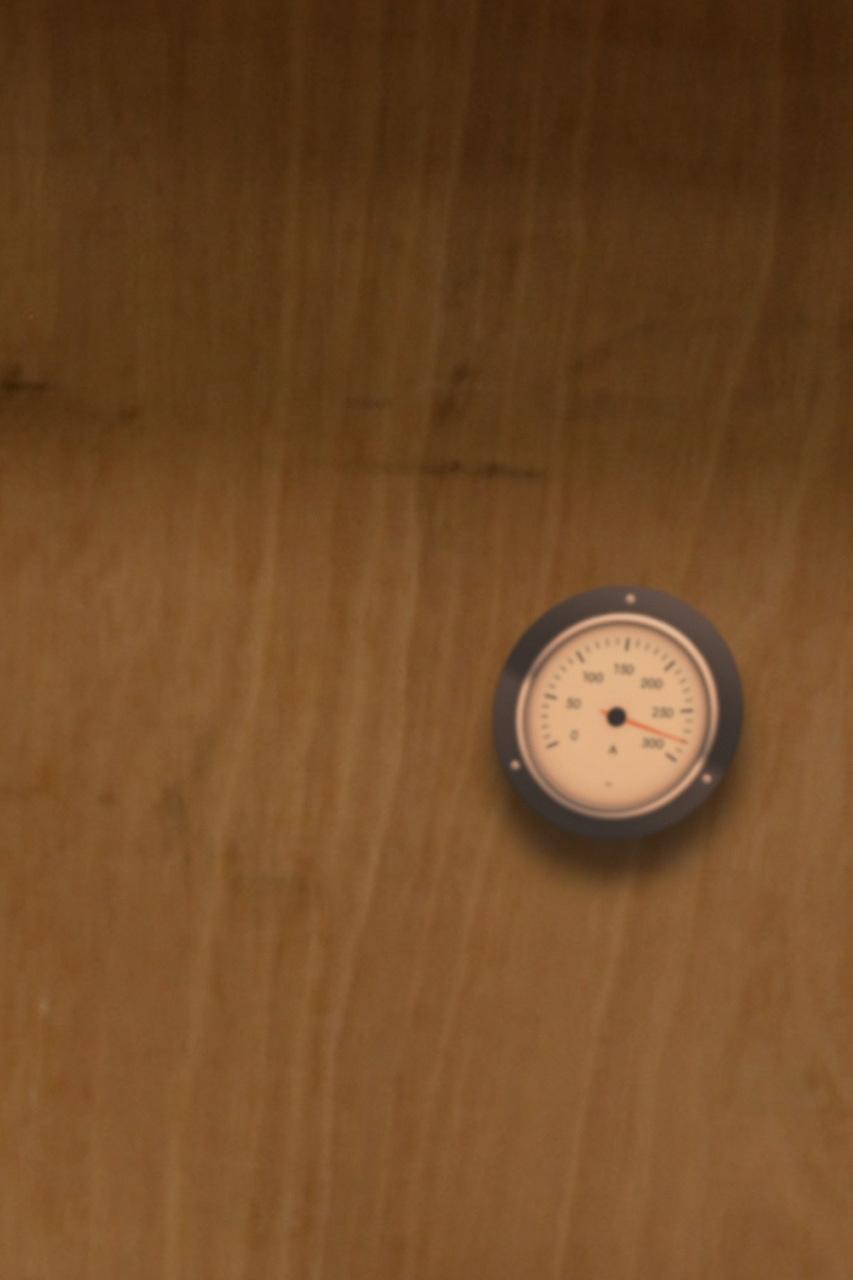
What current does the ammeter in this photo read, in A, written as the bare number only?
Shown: 280
